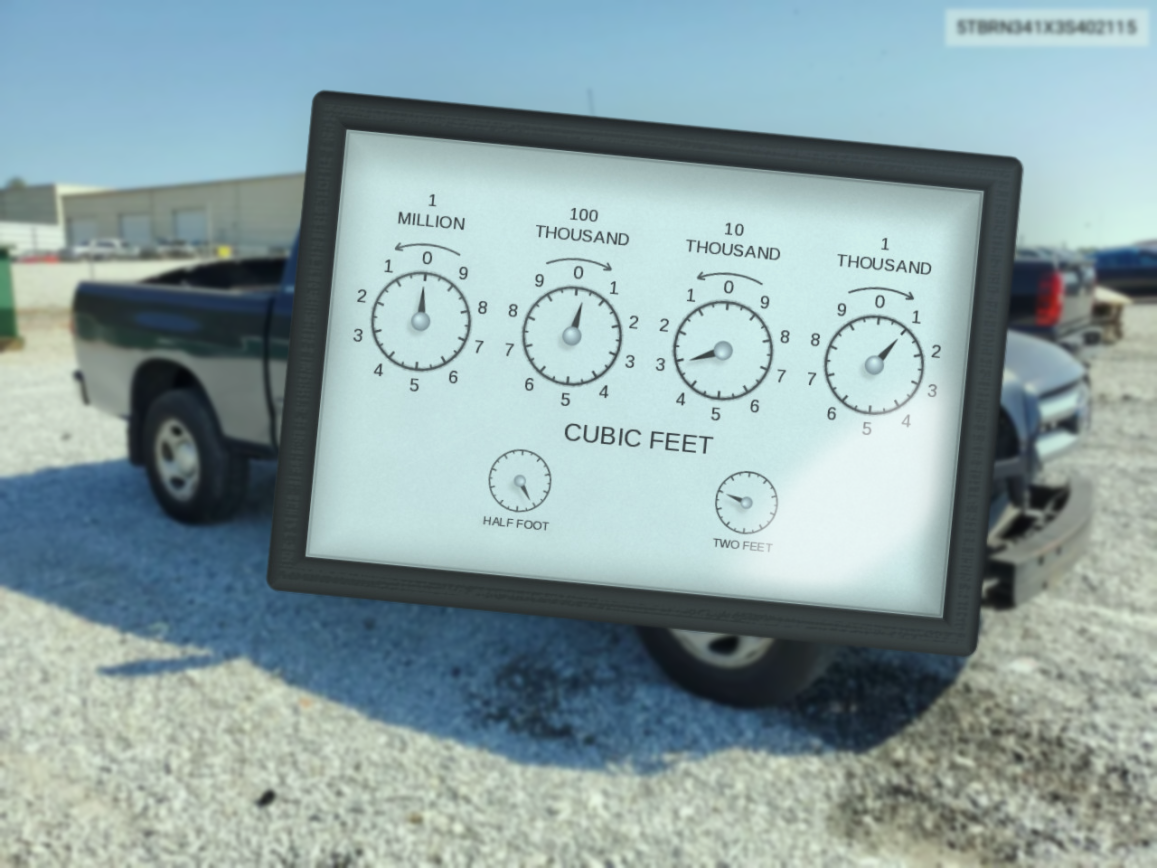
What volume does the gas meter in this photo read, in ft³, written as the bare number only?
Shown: 3100
